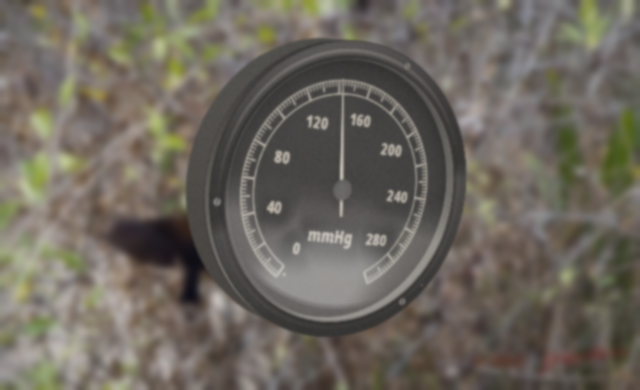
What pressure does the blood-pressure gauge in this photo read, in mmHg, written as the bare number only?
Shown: 140
